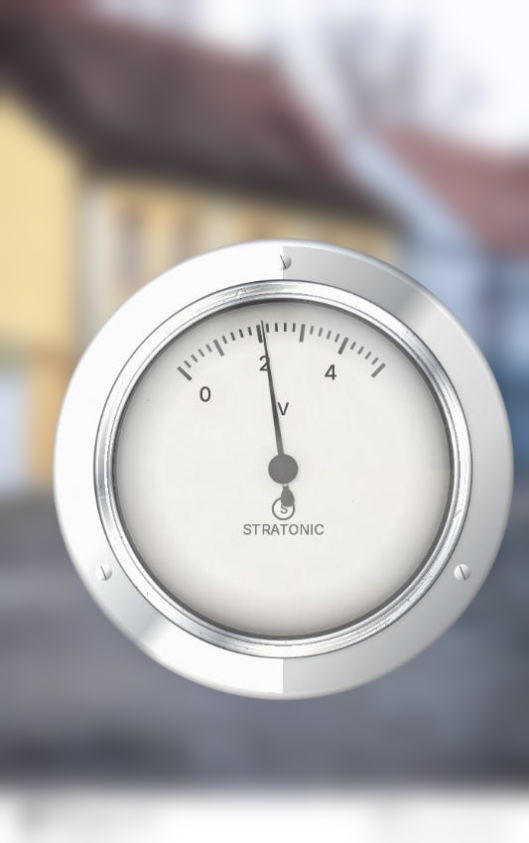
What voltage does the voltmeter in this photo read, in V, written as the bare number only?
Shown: 2.1
